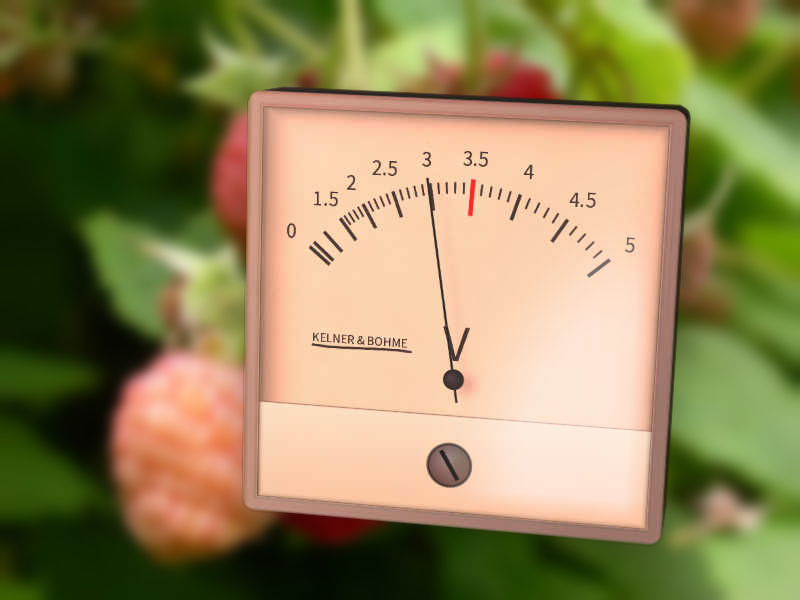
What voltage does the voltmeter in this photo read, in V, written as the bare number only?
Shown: 3
